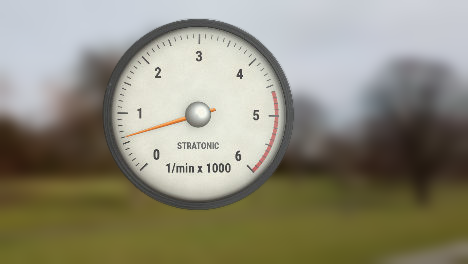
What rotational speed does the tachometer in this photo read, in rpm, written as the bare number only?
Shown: 600
